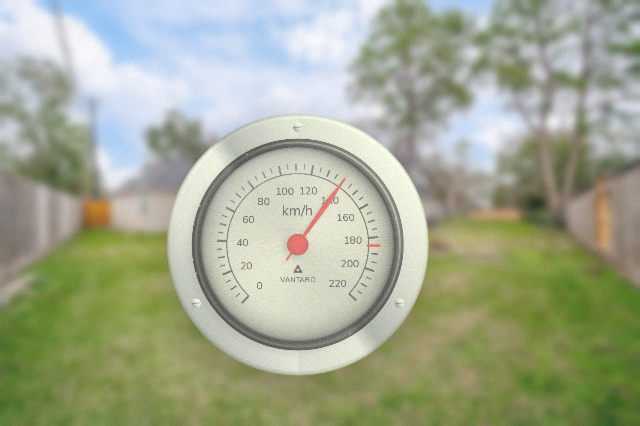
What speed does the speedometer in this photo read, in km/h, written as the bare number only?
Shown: 140
